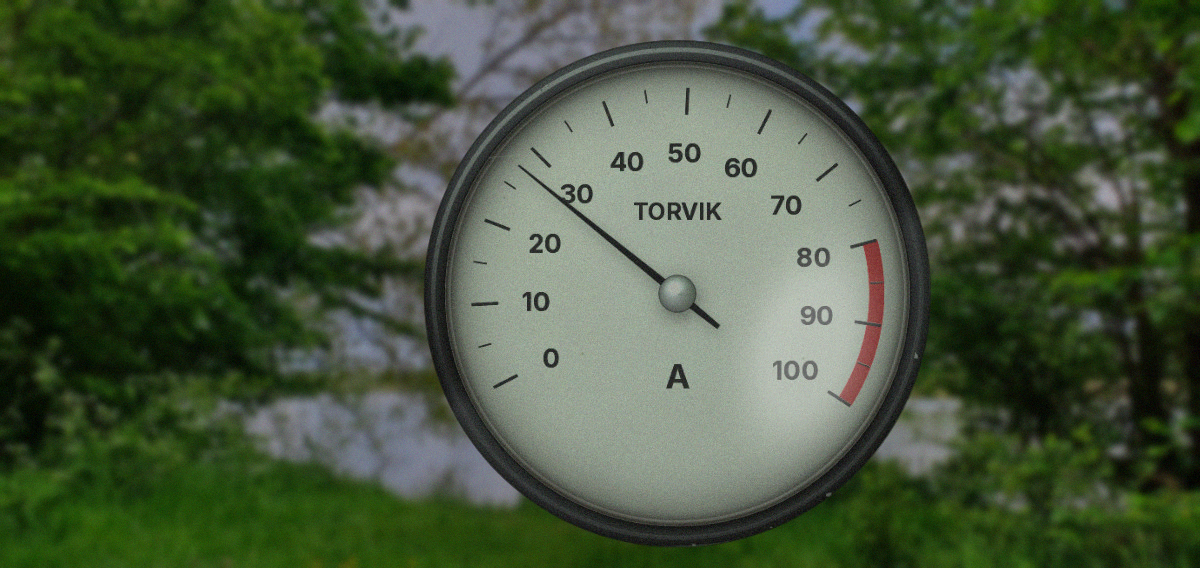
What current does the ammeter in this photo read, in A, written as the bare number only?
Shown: 27.5
